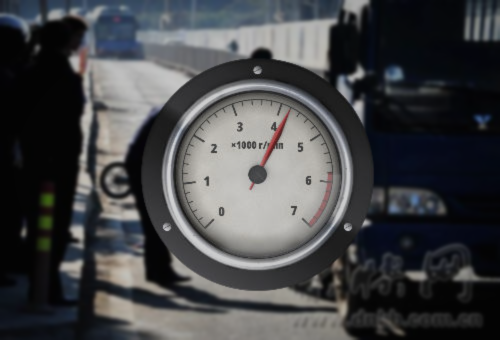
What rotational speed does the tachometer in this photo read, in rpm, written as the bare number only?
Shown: 4200
